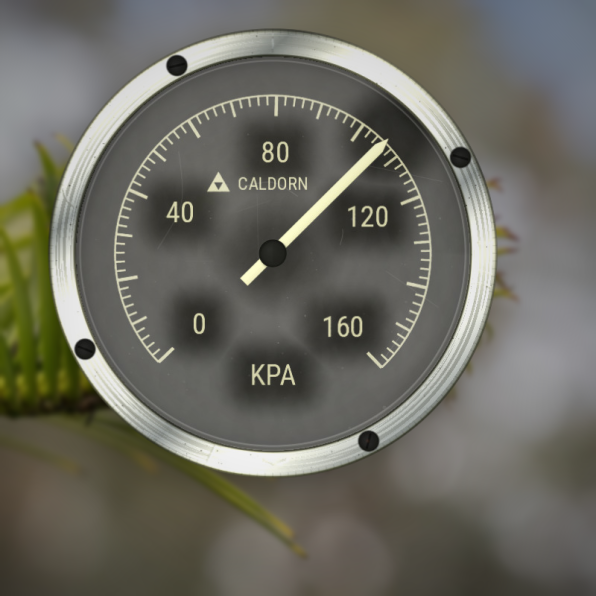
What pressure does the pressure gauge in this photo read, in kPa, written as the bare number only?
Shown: 106
